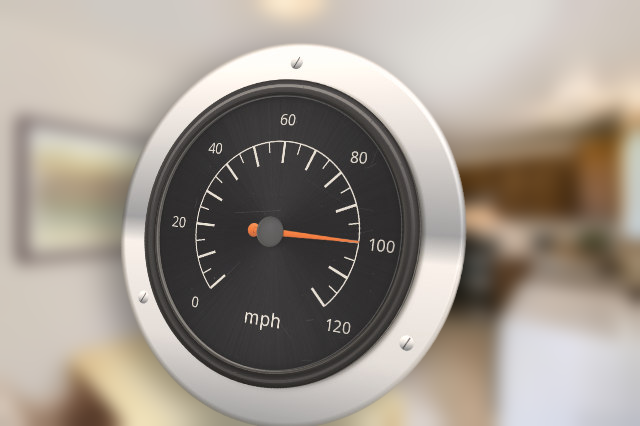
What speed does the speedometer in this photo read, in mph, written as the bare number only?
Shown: 100
